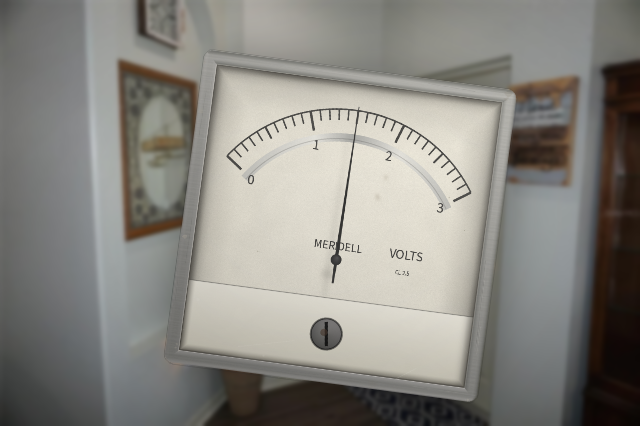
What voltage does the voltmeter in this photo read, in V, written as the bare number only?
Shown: 1.5
